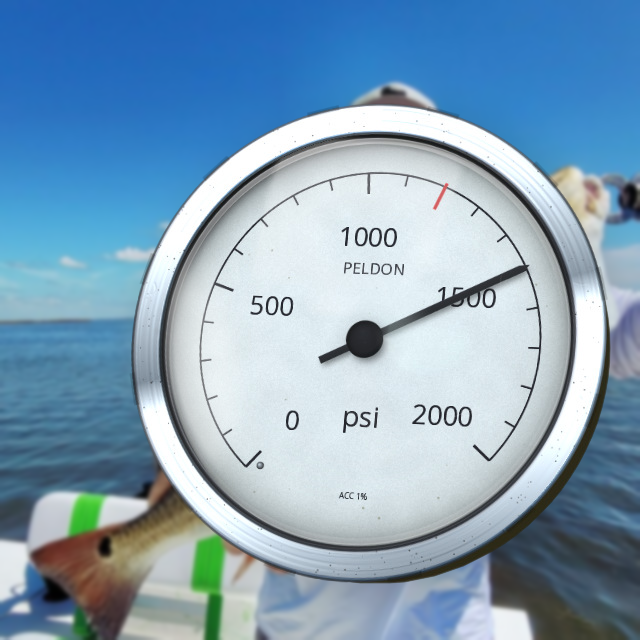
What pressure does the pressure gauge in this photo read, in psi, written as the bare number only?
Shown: 1500
